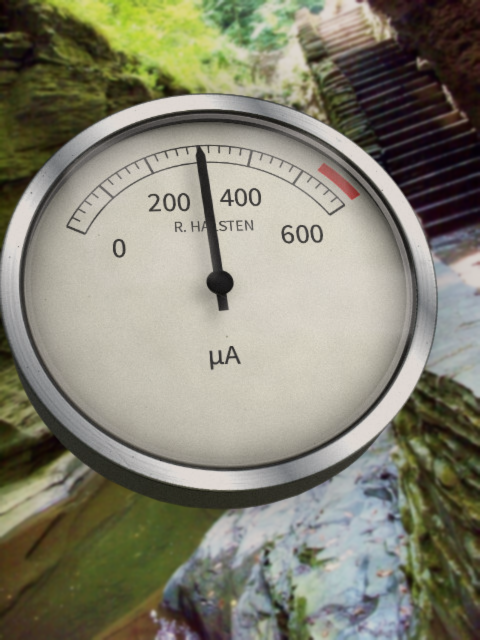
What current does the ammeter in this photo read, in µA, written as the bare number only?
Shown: 300
